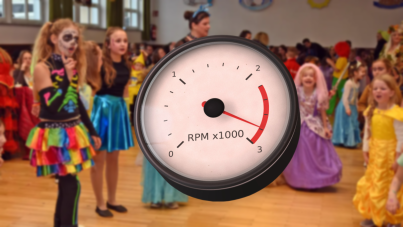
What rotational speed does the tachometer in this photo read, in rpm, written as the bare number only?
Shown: 2800
